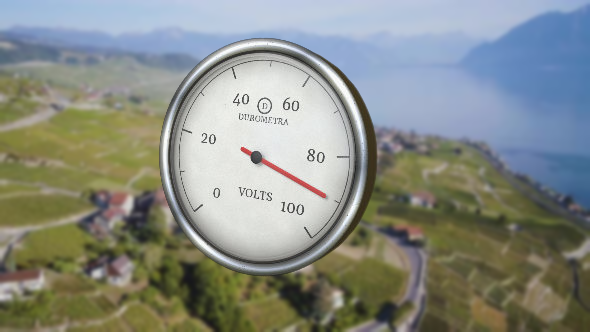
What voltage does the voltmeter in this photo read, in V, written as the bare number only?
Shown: 90
